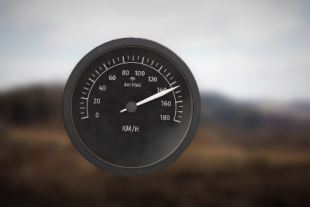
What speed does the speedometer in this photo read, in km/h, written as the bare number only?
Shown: 145
